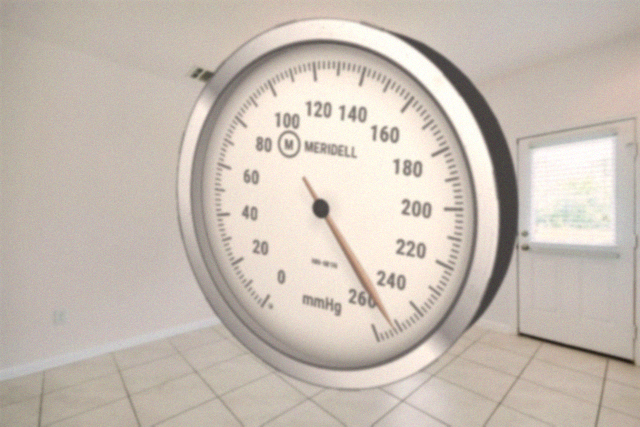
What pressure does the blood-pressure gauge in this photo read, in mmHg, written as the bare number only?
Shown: 250
